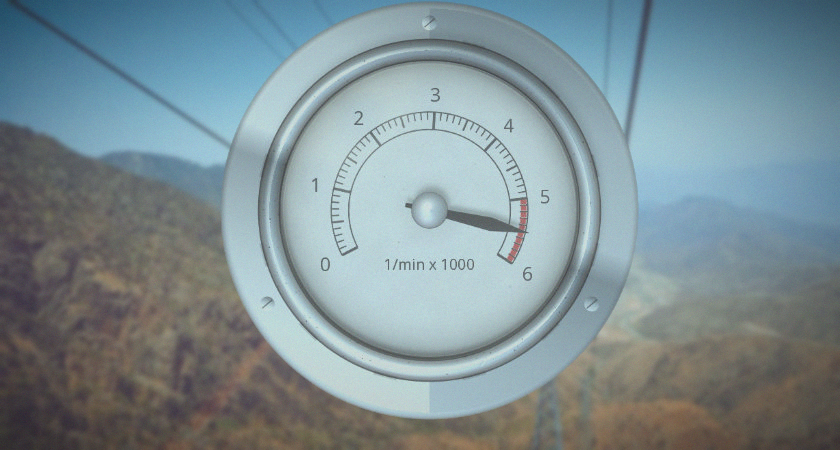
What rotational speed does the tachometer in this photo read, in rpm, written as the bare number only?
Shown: 5500
